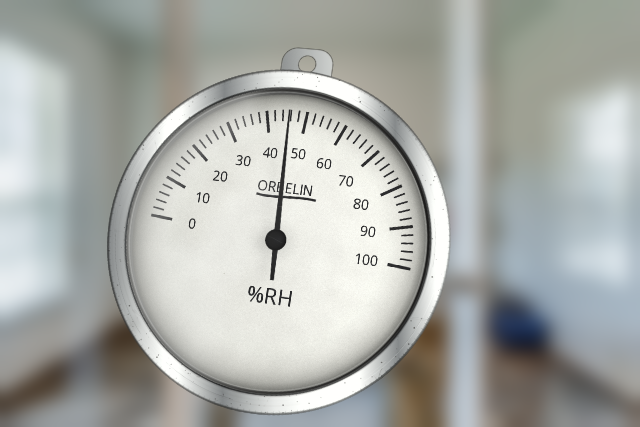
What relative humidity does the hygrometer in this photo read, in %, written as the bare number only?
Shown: 46
